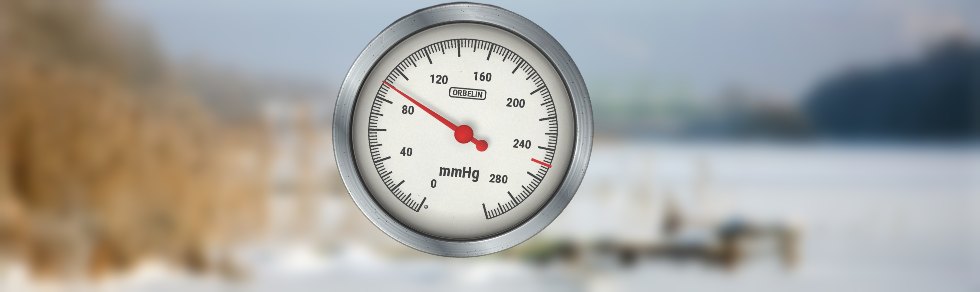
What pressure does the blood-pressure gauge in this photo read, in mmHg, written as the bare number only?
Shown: 90
